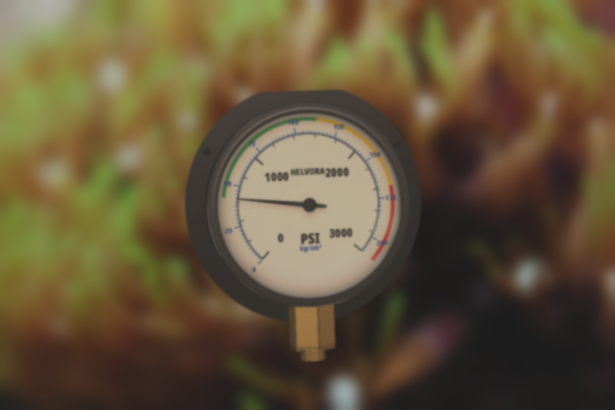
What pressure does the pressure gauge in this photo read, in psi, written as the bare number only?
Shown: 600
